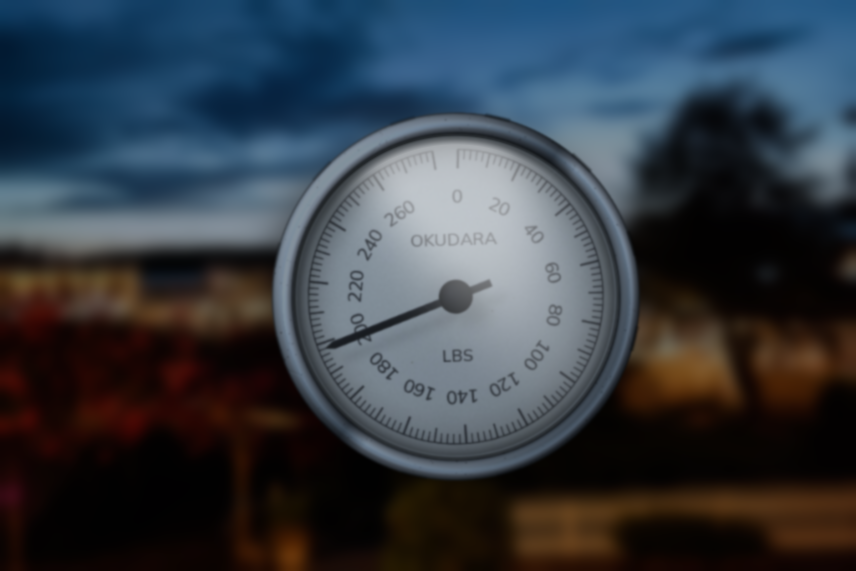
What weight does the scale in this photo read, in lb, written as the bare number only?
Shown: 198
